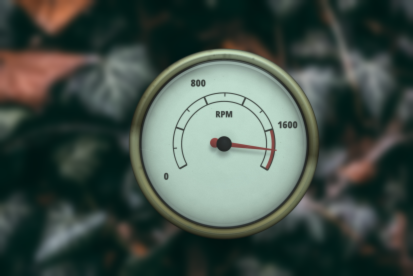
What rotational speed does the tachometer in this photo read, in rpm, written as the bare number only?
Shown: 1800
